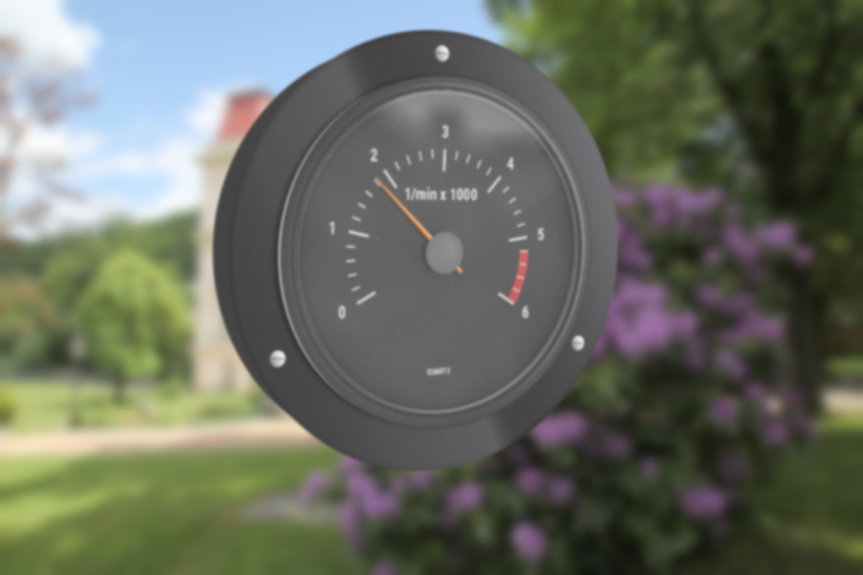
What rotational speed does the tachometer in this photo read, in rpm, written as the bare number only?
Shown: 1800
